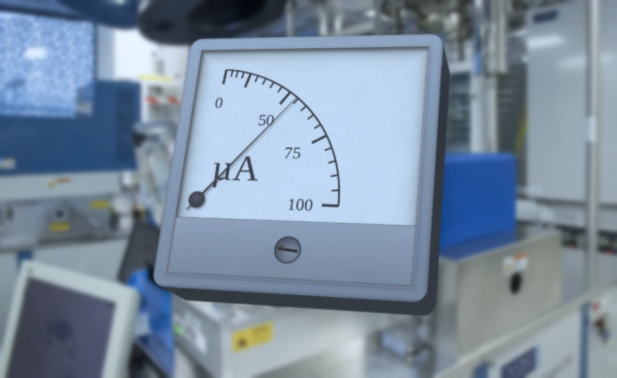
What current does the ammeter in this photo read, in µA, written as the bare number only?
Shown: 55
